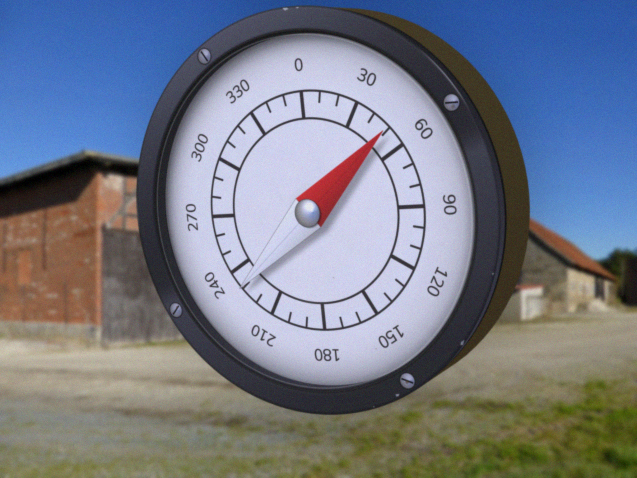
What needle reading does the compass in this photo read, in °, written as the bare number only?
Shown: 50
